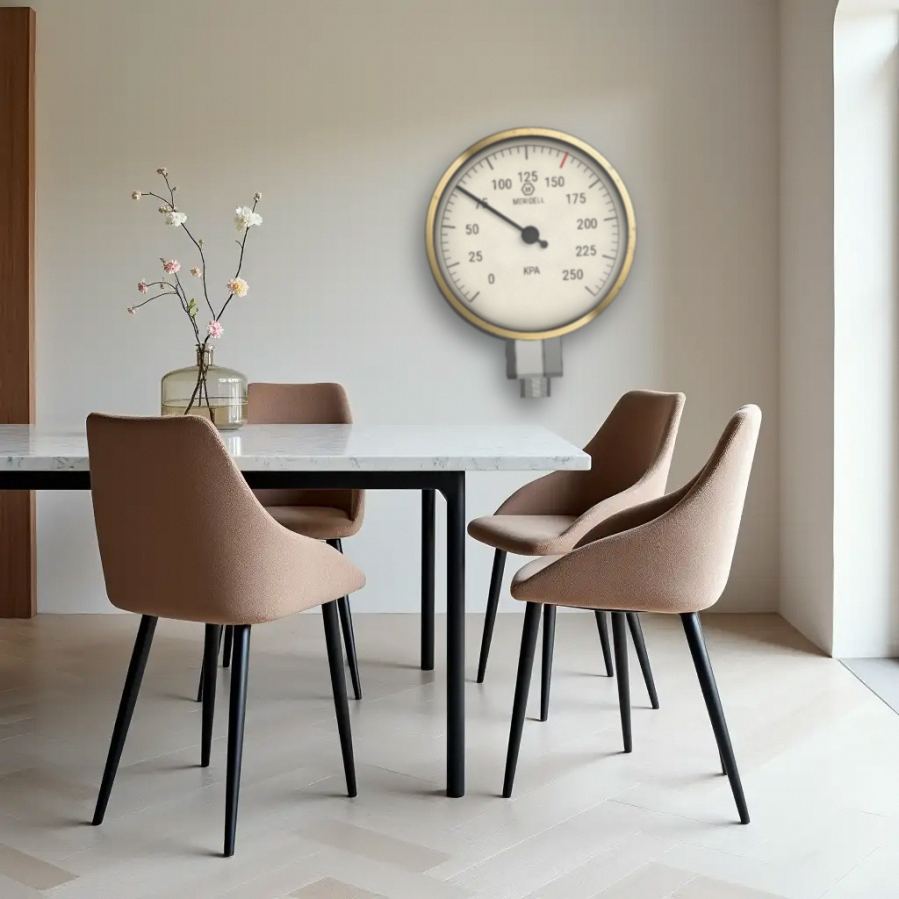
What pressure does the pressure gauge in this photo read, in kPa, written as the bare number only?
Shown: 75
